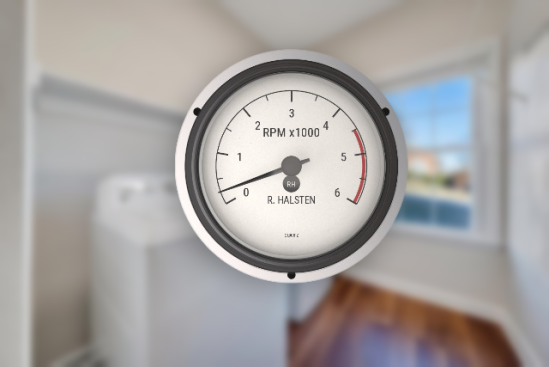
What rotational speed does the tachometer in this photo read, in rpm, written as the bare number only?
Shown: 250
